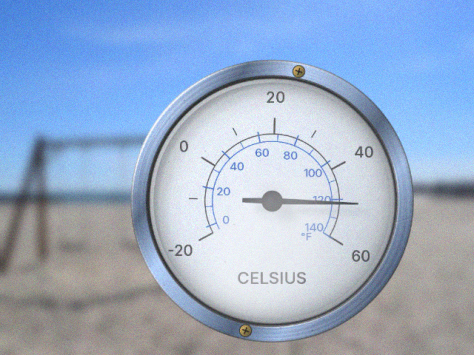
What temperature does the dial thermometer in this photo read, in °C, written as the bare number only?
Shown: 50
